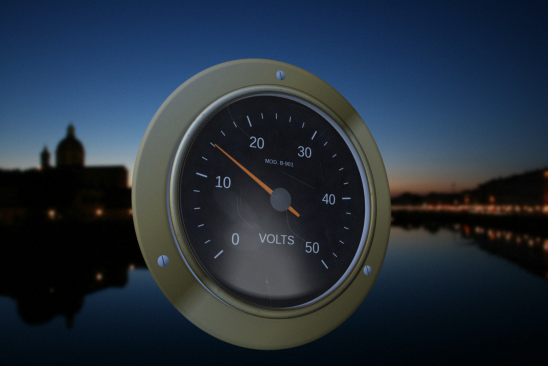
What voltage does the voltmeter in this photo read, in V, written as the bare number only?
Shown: 14
